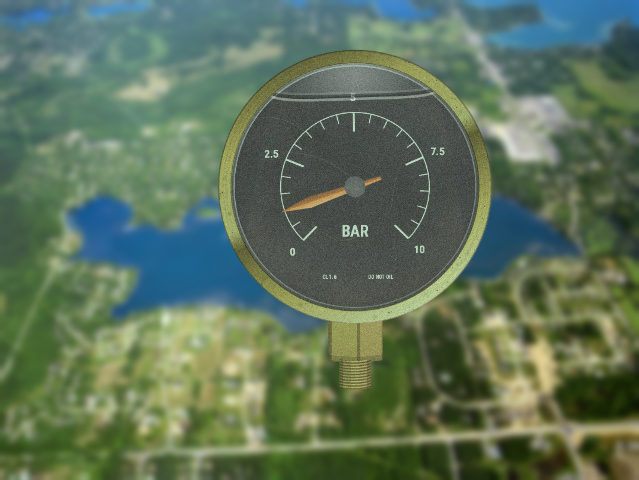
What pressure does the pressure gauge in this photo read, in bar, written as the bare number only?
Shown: 1
